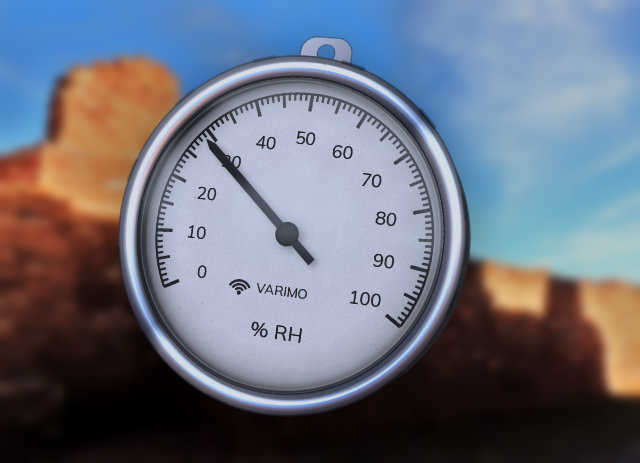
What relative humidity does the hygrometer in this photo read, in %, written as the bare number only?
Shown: 29
